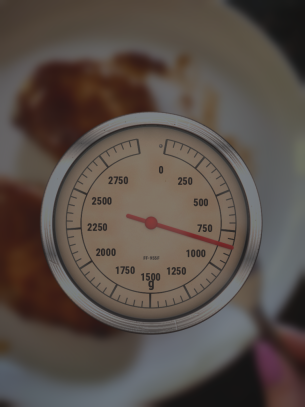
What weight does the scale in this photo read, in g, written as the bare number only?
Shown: 850
